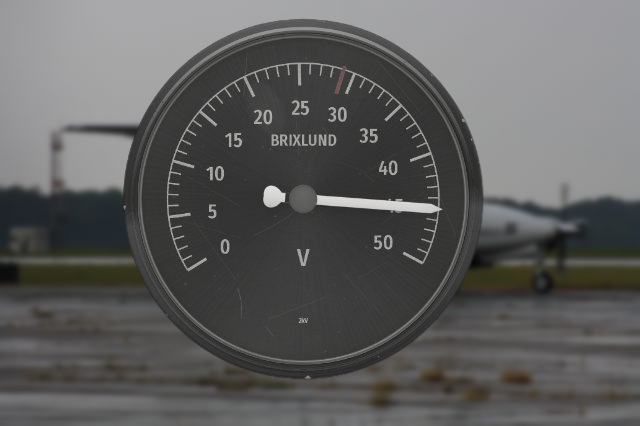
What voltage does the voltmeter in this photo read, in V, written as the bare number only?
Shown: 45
